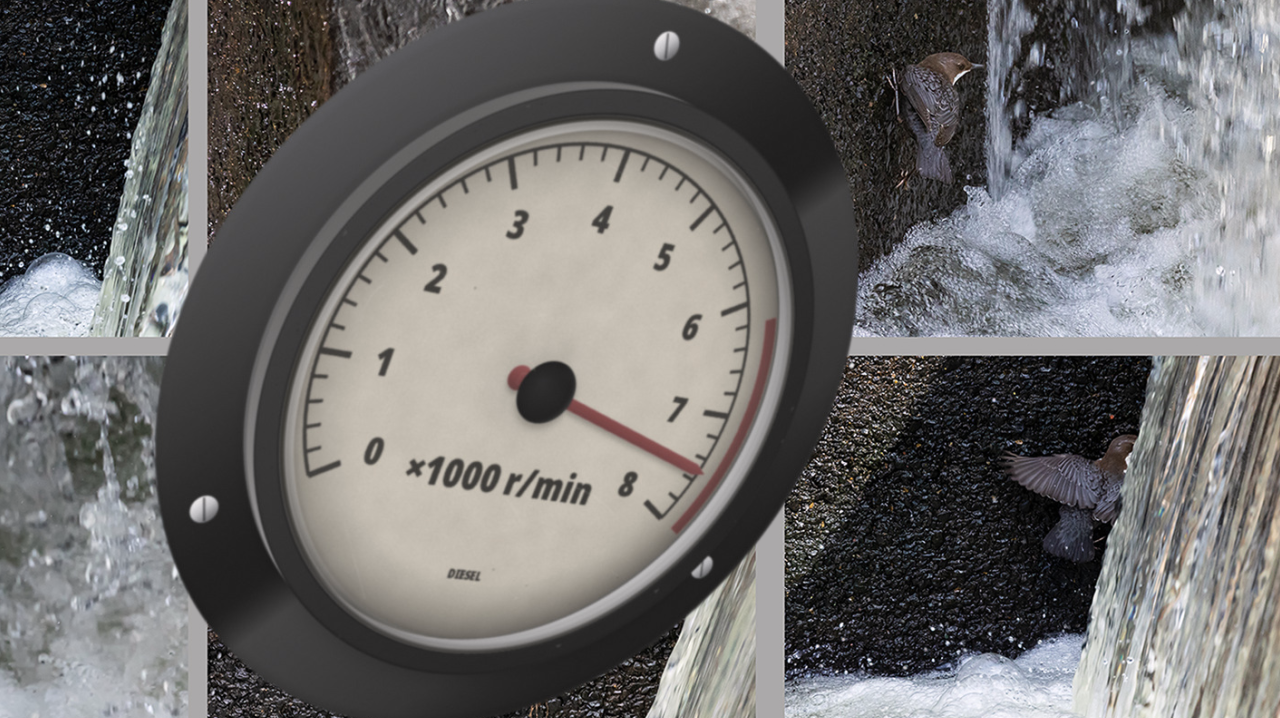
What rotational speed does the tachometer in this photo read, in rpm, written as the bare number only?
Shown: 7500
